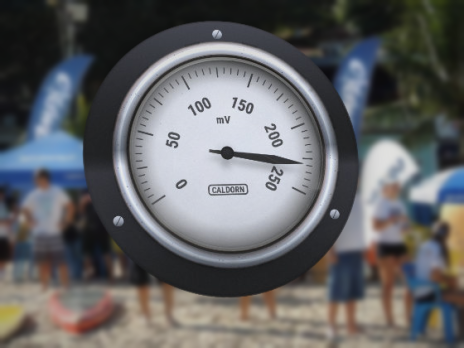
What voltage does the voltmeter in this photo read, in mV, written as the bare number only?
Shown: 230
